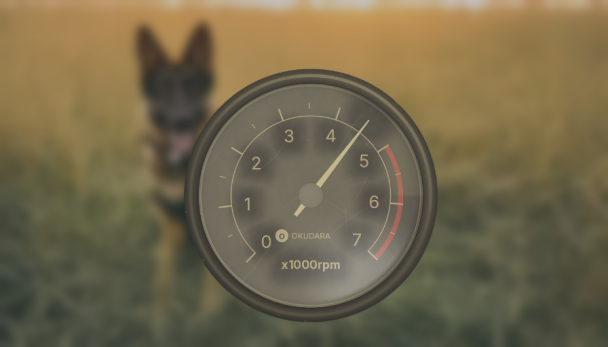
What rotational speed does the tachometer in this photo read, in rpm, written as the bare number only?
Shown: 4500
